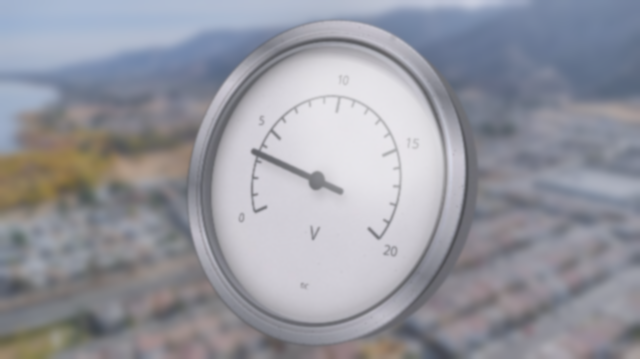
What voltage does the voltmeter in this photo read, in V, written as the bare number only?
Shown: 3.5
